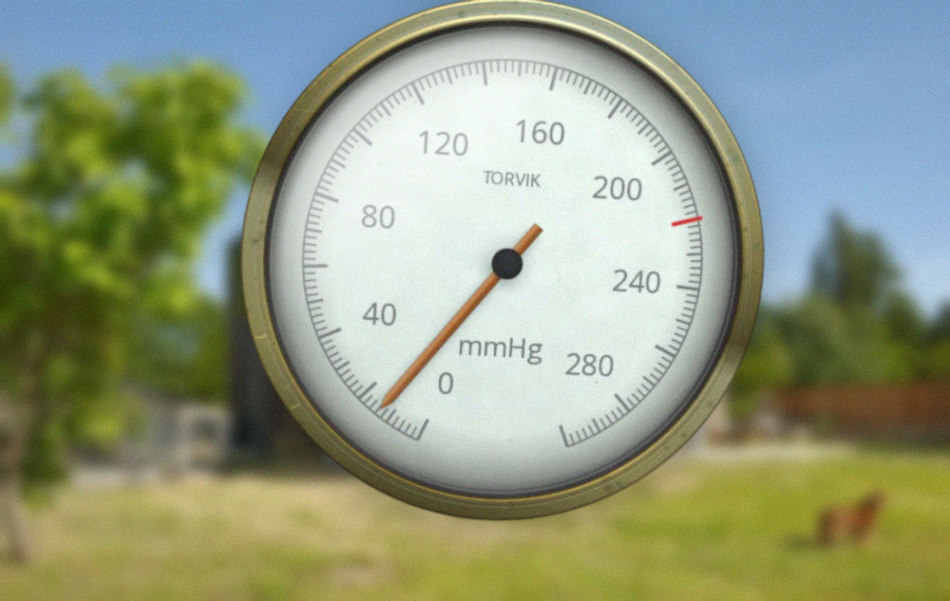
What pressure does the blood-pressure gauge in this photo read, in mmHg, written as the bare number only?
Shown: 14
